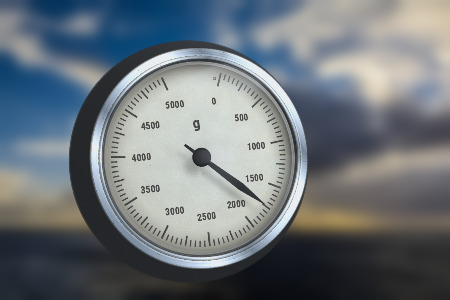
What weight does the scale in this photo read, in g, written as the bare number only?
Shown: 1750
